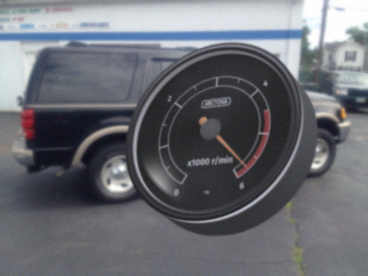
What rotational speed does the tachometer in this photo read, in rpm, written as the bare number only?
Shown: 5750
